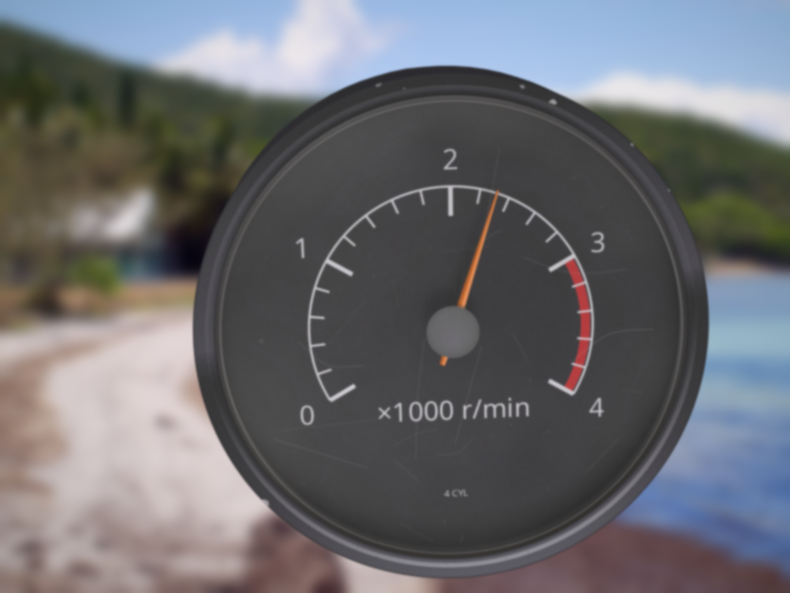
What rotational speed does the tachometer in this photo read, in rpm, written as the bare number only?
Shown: 2300
